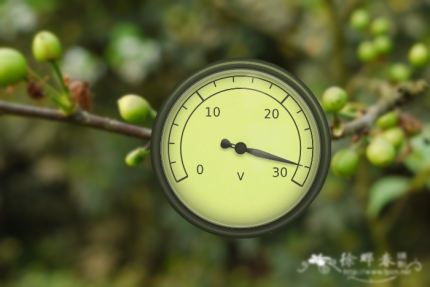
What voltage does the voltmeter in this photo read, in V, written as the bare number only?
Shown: 28
